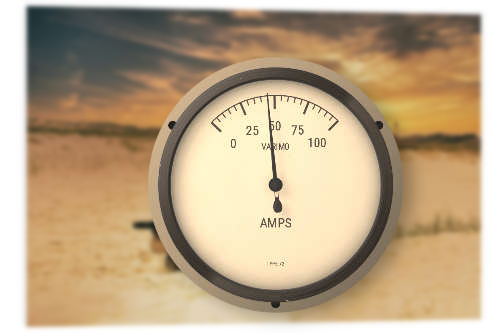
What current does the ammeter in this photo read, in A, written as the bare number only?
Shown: 45
